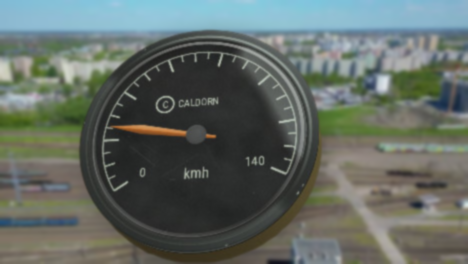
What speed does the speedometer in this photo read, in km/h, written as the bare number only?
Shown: 25
